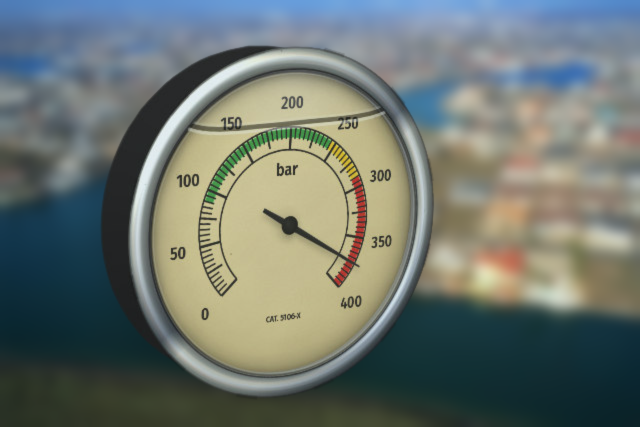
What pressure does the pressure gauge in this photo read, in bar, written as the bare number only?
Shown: 375
